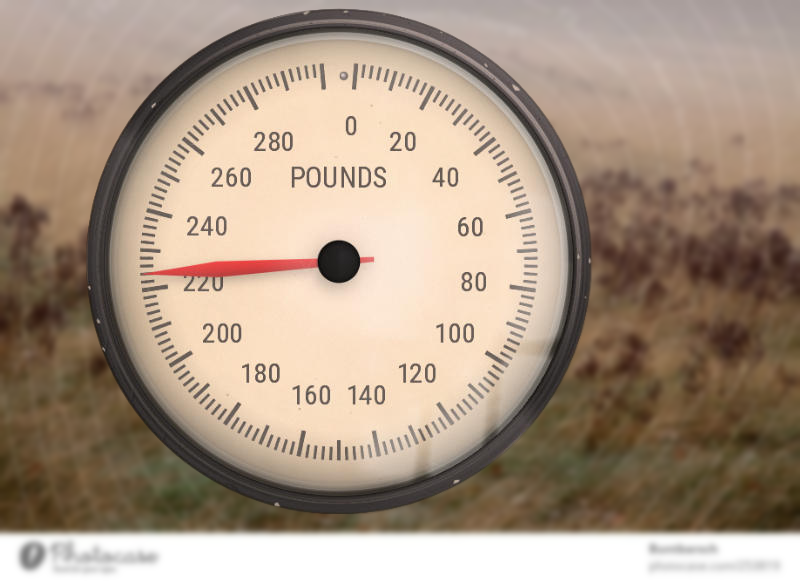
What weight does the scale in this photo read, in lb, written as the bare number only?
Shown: 224
